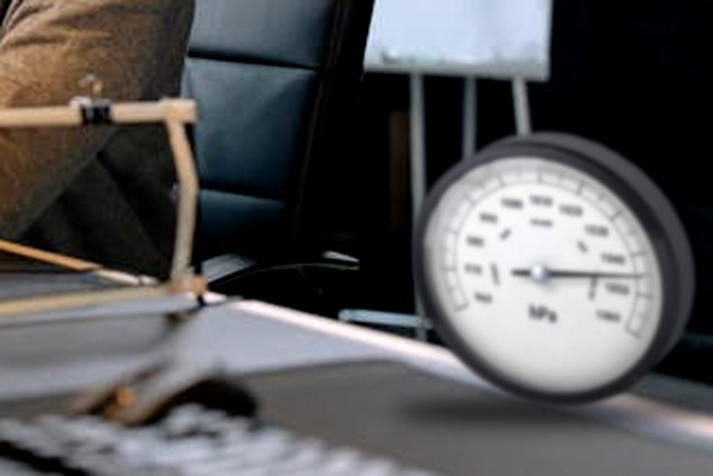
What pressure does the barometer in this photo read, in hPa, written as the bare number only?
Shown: 1045
